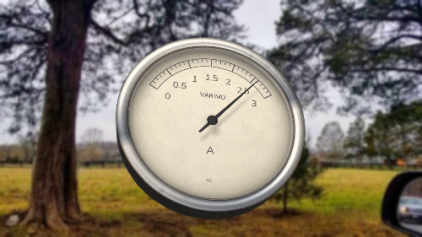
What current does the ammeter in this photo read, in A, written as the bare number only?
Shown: 2.6
